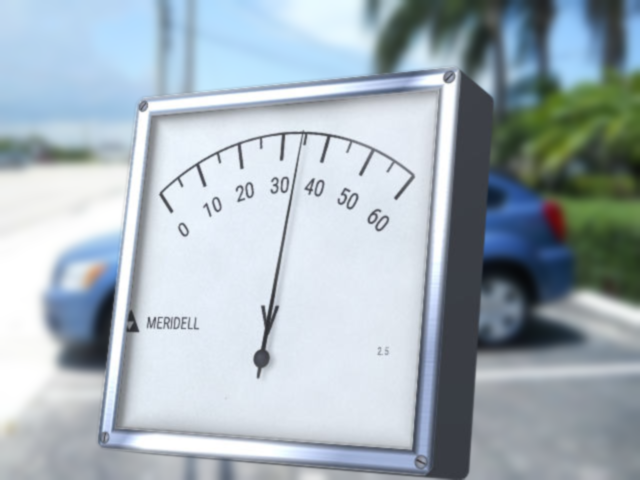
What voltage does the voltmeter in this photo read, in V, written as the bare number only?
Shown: 35
